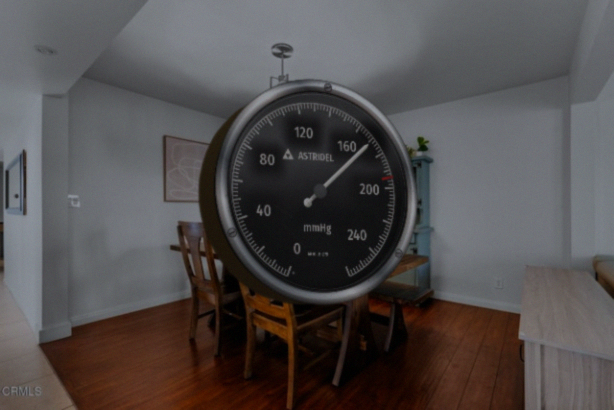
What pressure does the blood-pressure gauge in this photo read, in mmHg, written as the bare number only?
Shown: 170
